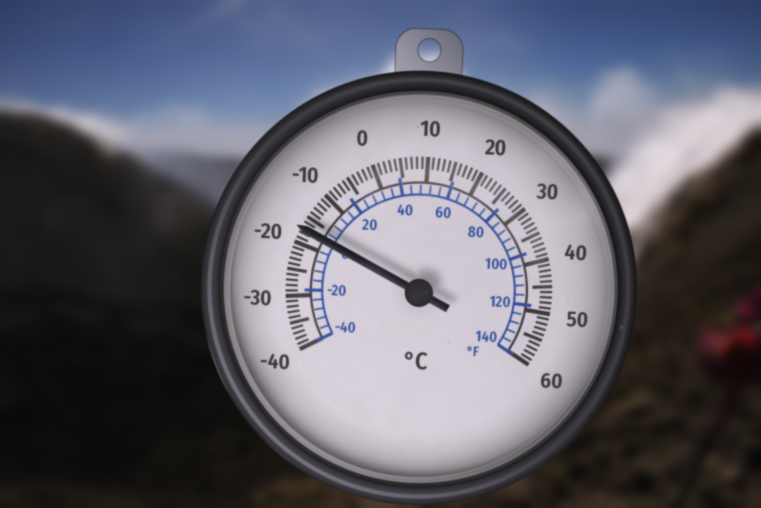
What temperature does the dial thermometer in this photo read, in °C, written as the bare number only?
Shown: -17
